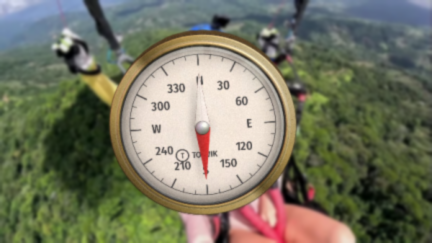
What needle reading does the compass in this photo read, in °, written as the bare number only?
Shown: 180
